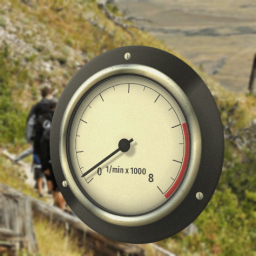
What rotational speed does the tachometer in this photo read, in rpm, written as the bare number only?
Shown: 250
